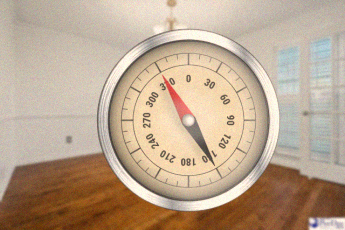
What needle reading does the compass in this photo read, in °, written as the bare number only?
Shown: 330
